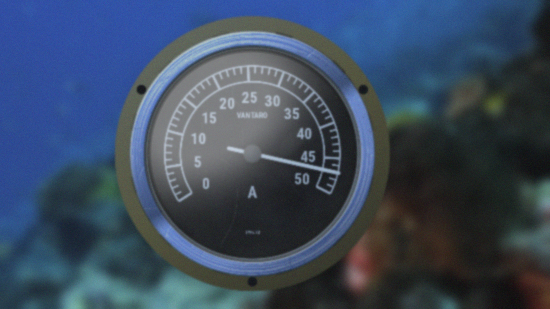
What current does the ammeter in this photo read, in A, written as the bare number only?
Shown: 47
